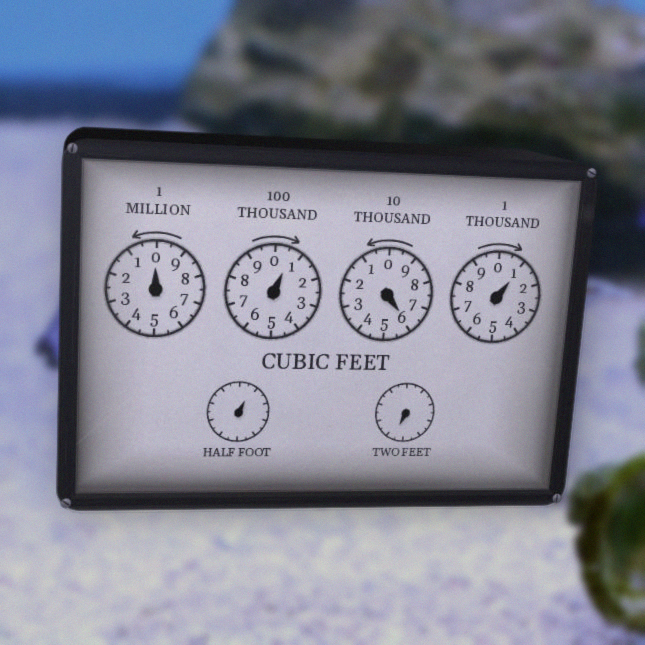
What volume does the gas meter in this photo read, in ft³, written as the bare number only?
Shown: 6100
